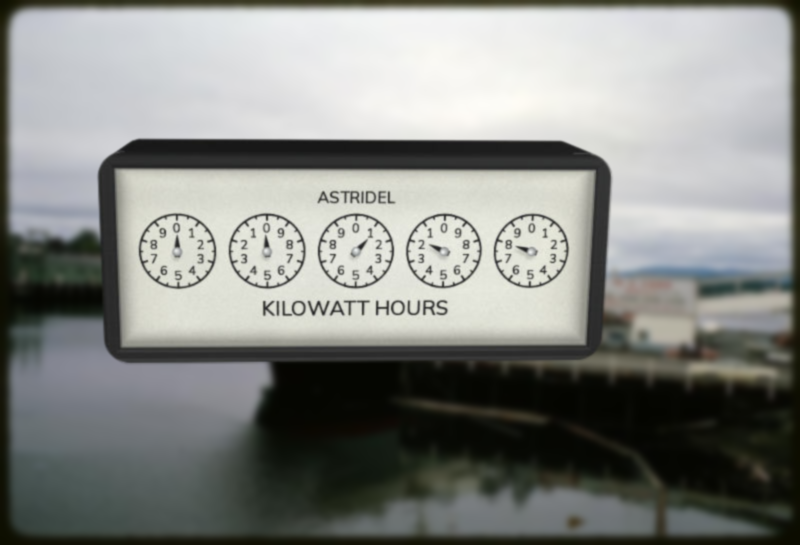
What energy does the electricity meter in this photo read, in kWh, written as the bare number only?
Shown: 118
